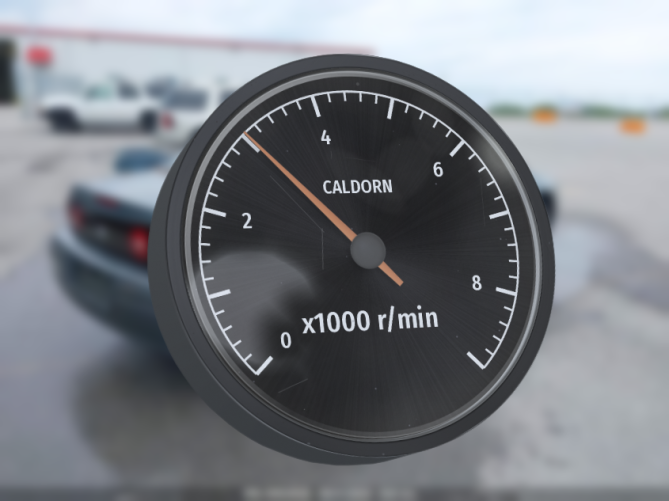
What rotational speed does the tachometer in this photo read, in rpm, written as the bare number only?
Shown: 3000
